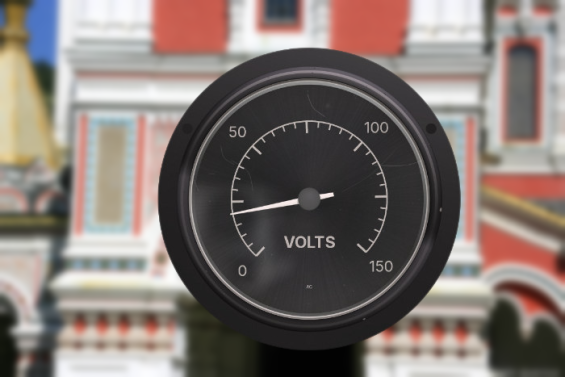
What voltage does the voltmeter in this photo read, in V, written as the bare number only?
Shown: 20
